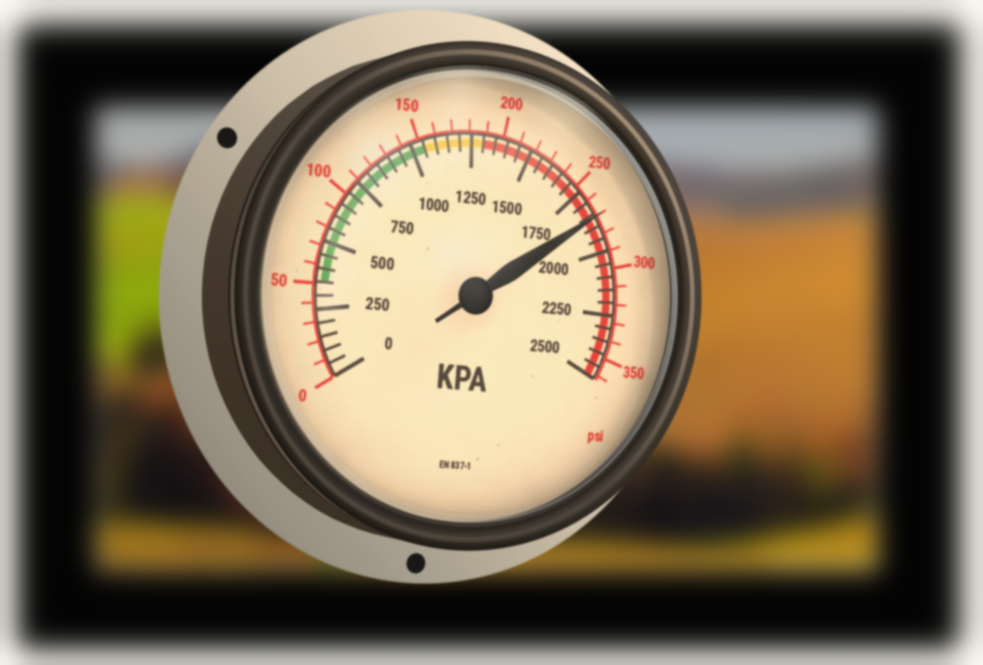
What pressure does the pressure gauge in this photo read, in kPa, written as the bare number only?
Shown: 1850
